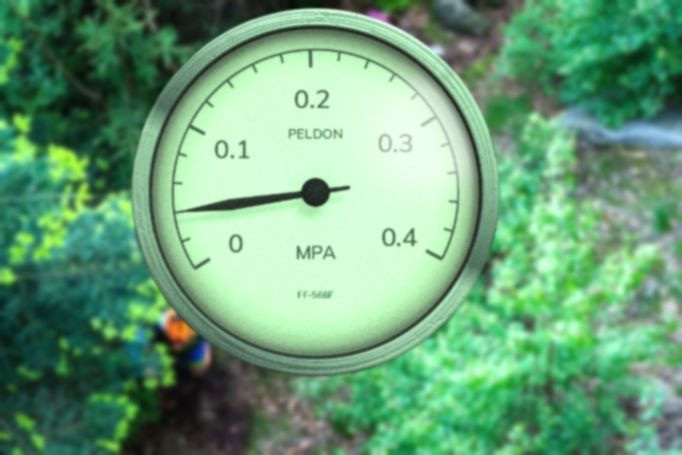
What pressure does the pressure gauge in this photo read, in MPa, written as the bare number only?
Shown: 0.04
